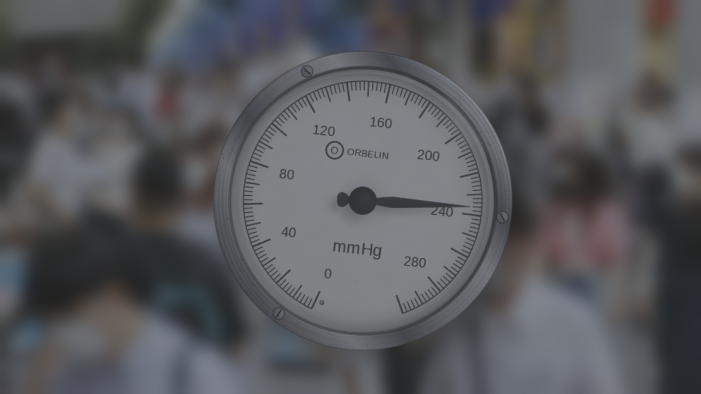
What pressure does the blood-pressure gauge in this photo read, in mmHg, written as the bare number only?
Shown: 236
